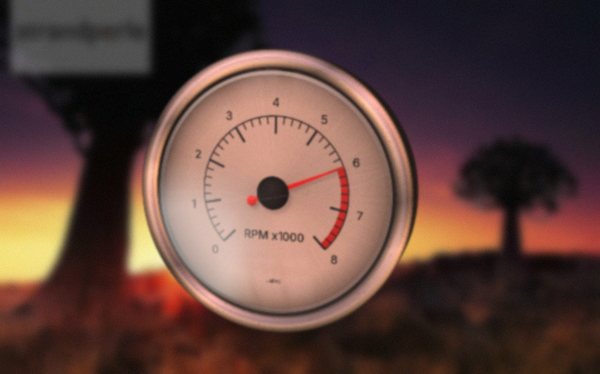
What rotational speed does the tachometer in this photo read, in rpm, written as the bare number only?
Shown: 6000
